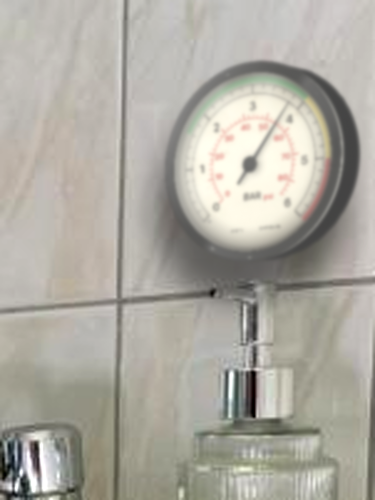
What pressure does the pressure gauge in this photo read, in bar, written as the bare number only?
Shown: 3.8
